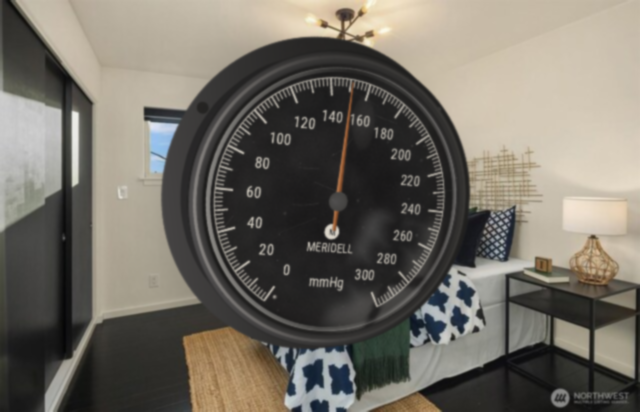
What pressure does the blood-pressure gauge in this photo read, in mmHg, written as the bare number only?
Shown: 150
